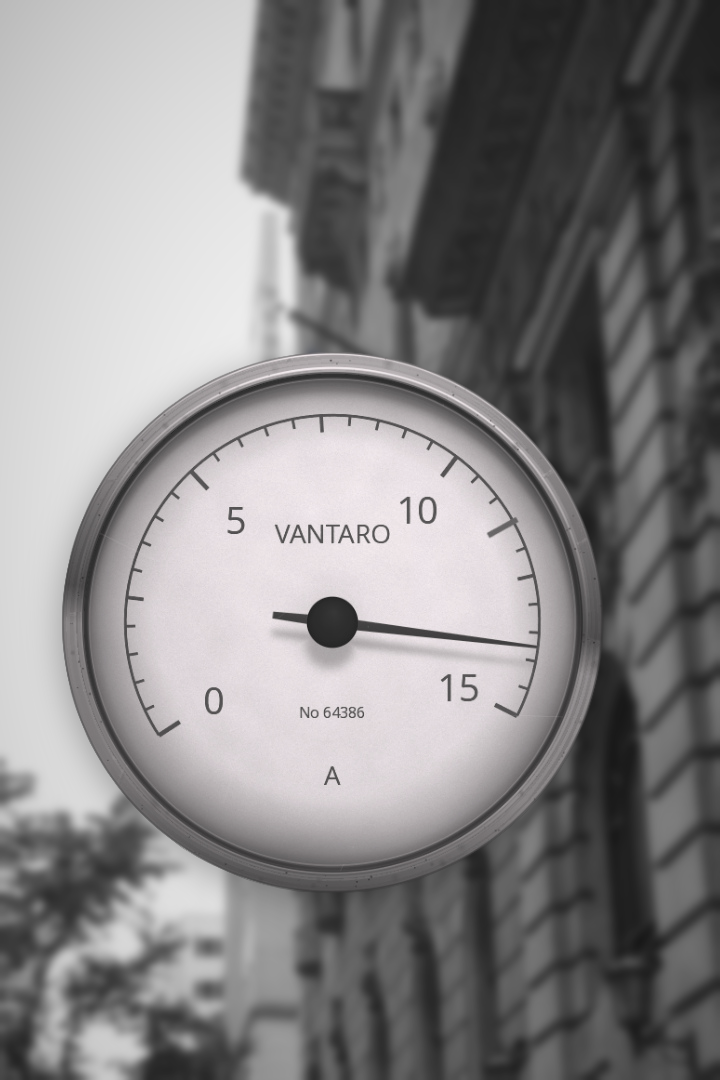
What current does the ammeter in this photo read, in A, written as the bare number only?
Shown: 13.75
